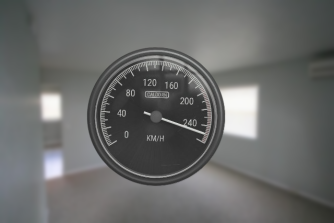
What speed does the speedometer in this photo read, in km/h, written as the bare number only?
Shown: 250
